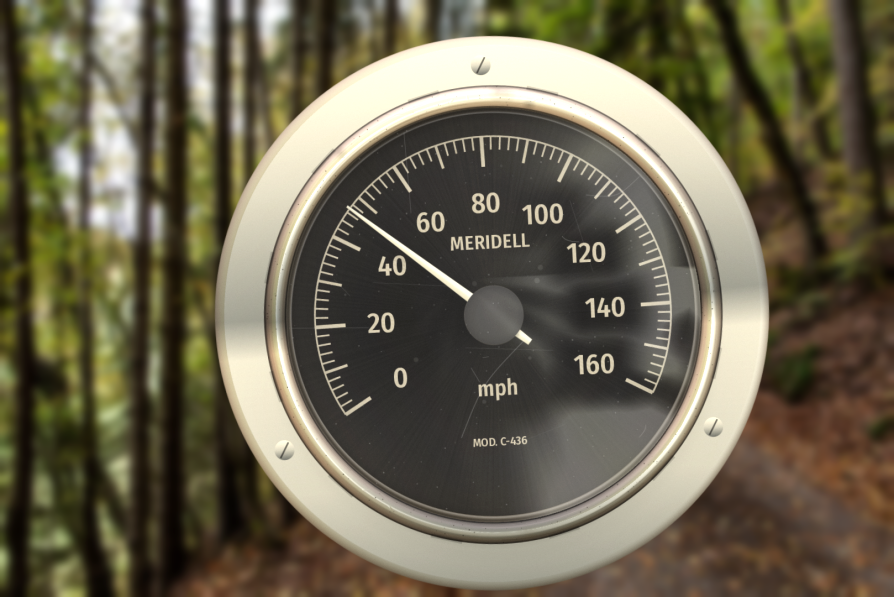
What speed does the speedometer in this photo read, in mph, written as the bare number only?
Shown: 47
